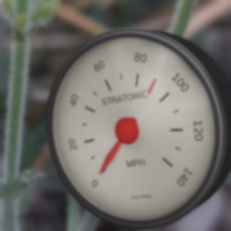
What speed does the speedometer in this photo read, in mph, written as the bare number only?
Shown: 0
